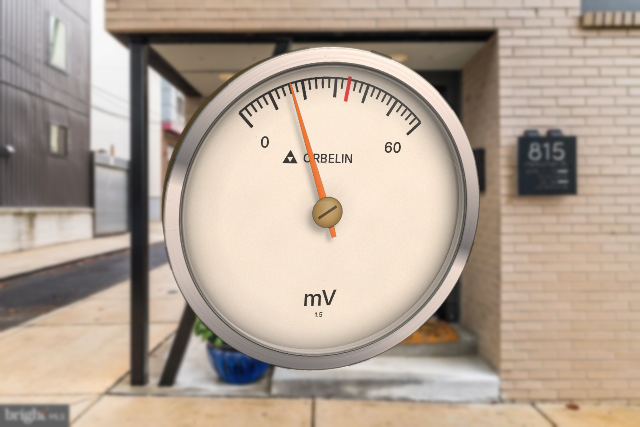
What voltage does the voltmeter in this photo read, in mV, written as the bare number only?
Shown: 16
